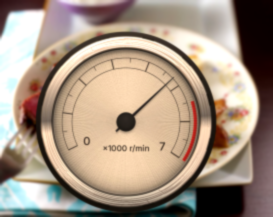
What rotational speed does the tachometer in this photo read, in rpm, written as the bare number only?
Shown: 4750
